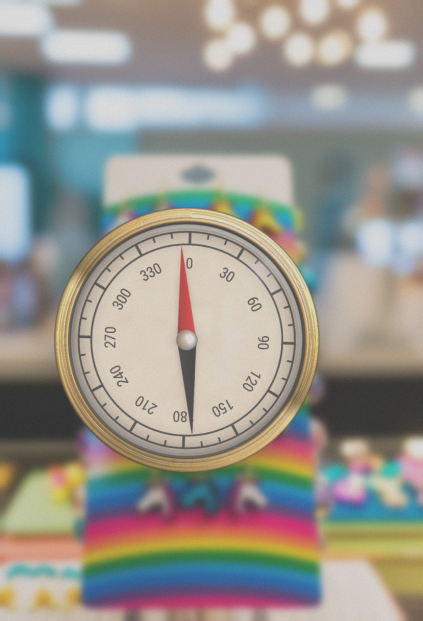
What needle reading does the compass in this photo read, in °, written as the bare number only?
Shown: 355
